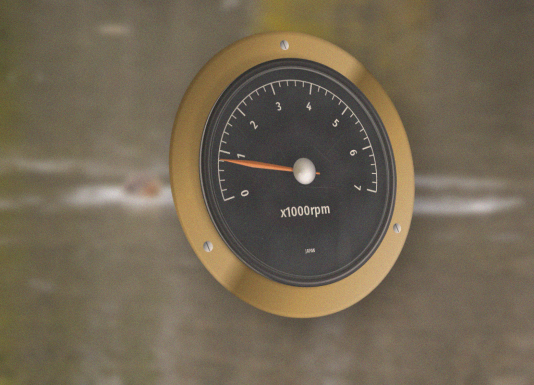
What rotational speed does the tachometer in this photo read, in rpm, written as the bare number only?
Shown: 800
